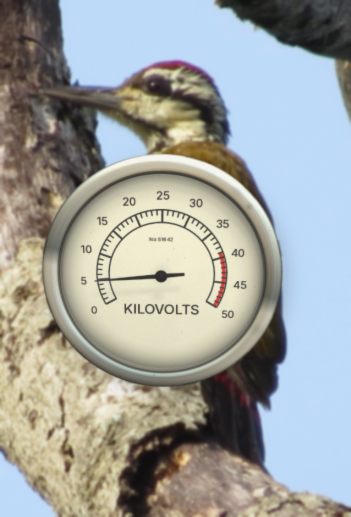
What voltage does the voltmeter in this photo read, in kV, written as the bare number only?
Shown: 5
